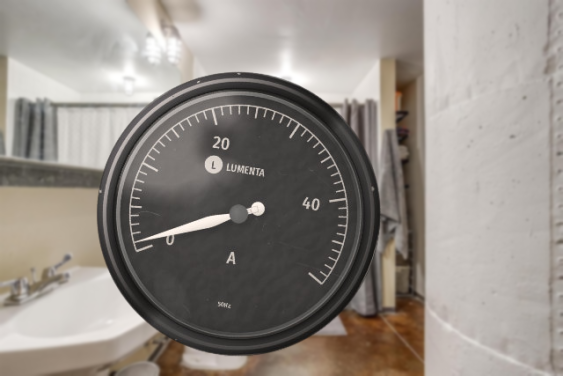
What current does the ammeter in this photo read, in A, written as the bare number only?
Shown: 1
